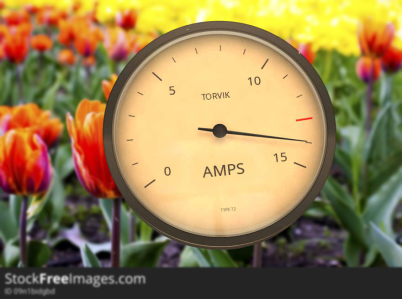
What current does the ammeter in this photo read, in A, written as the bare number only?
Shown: 14
